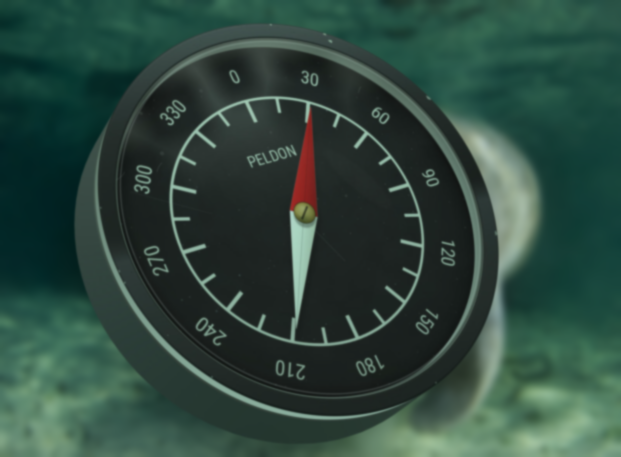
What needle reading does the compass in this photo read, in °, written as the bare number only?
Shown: 30
